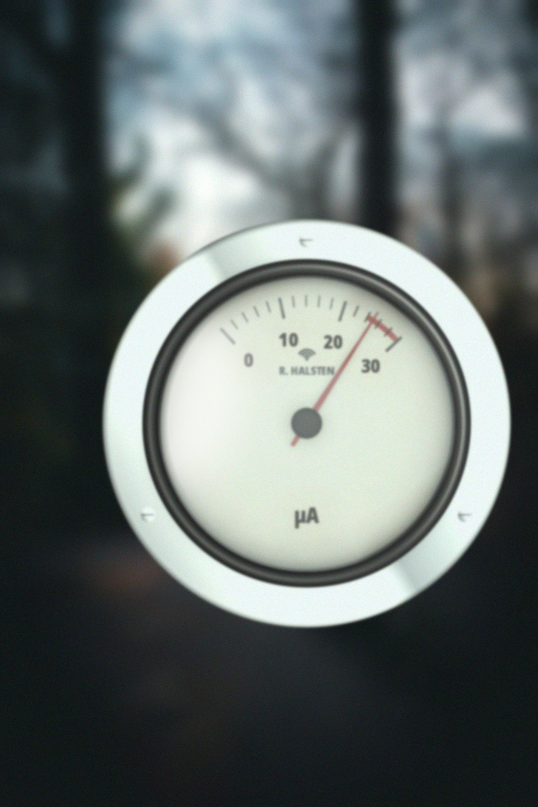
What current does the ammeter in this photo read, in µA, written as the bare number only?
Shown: 25
